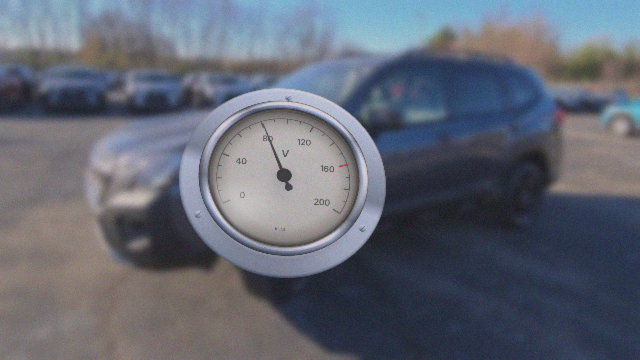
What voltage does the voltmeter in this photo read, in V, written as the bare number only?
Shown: 80
